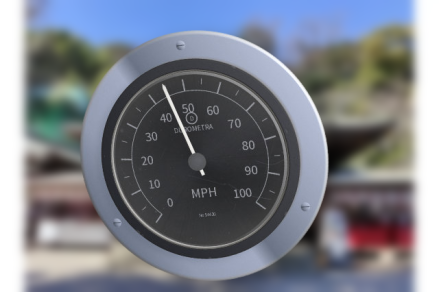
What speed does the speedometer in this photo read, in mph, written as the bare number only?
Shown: 45
